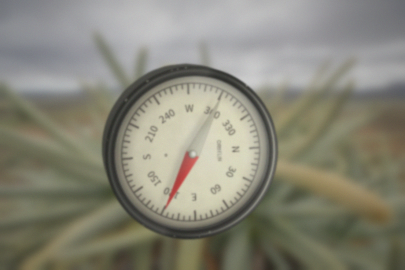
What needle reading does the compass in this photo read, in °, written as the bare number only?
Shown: 120
